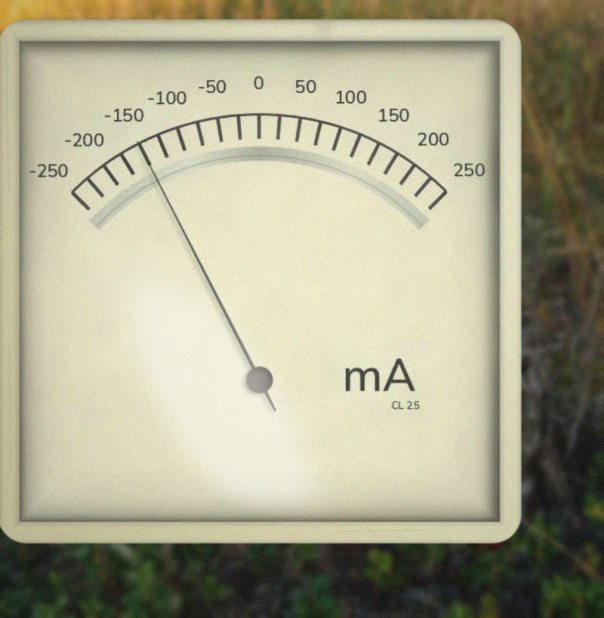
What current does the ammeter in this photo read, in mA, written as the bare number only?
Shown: -150
